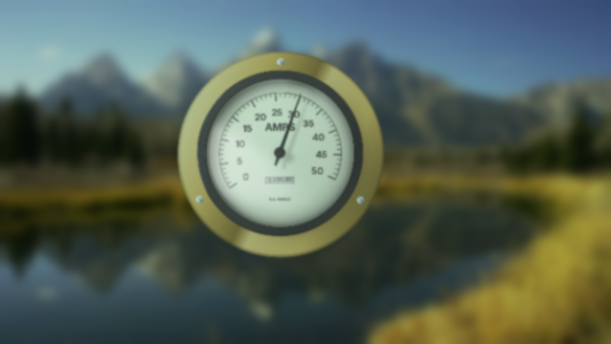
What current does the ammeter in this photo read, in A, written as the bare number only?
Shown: 30
